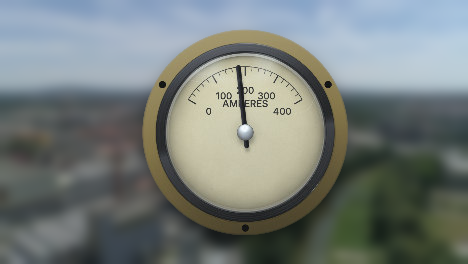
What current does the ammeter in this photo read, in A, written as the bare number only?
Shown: 180
